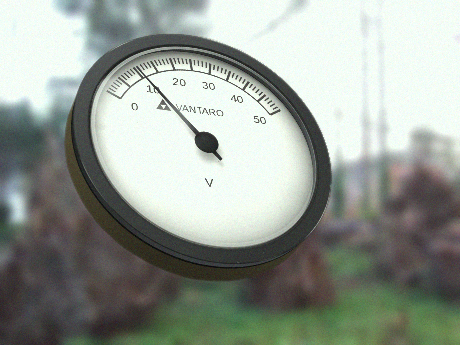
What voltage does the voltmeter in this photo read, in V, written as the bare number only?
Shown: 10
